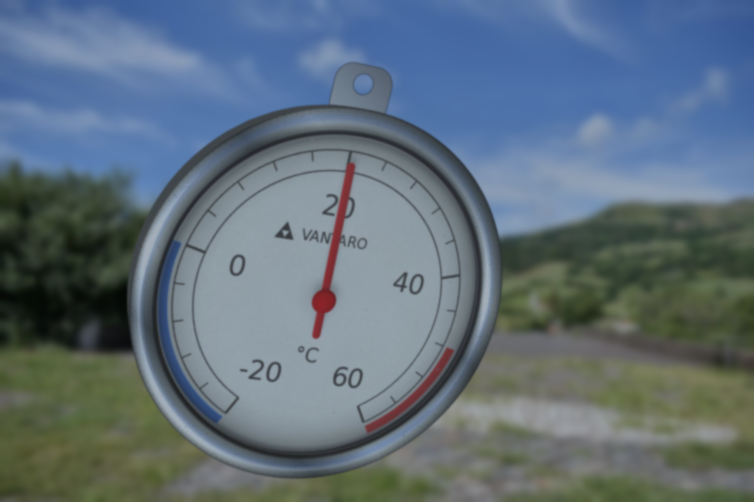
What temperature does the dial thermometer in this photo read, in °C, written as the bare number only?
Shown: 20
